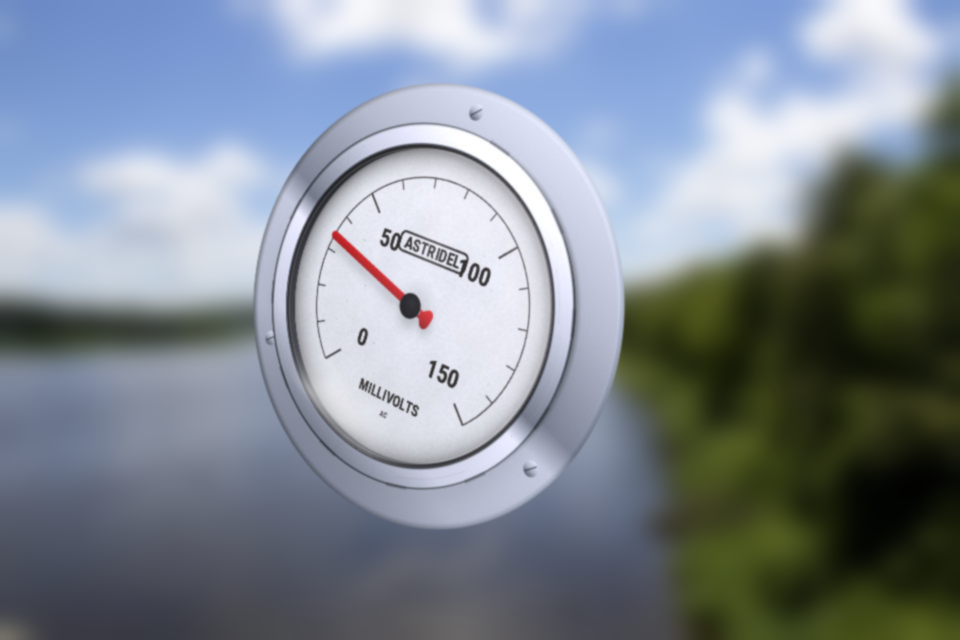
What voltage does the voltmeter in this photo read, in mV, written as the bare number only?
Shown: 35
